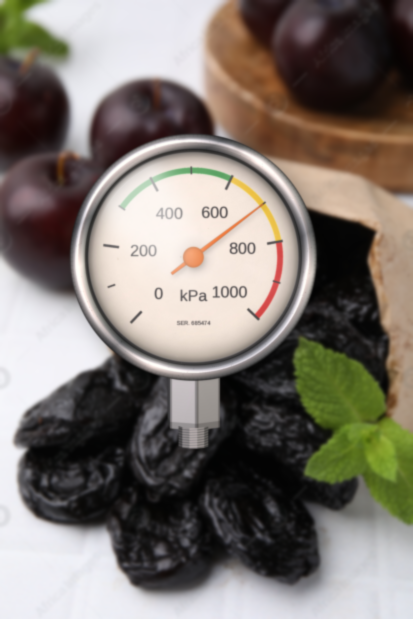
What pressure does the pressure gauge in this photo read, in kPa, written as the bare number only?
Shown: 700
